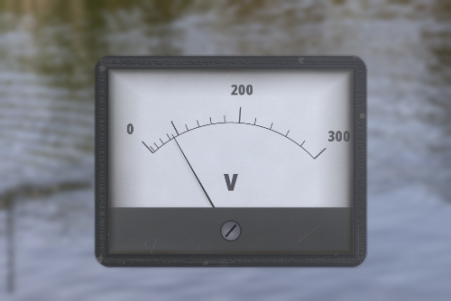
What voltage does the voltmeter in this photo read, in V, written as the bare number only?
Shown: 90
